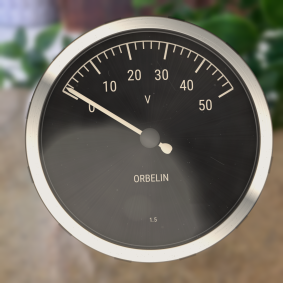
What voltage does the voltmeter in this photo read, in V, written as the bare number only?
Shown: 1
